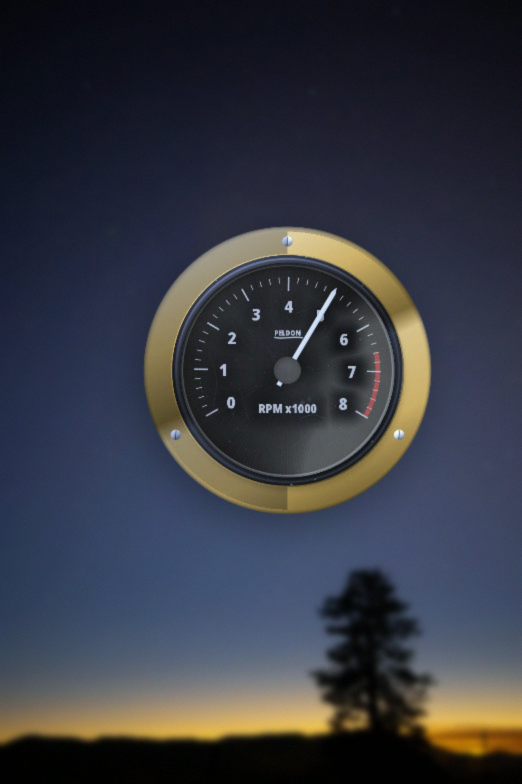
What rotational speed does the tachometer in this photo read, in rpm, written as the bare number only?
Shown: 5000
